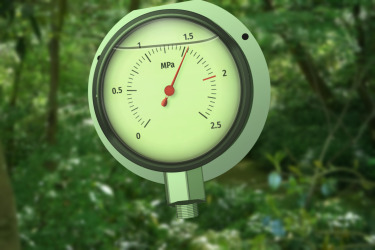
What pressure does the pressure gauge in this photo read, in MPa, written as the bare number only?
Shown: 1.55
